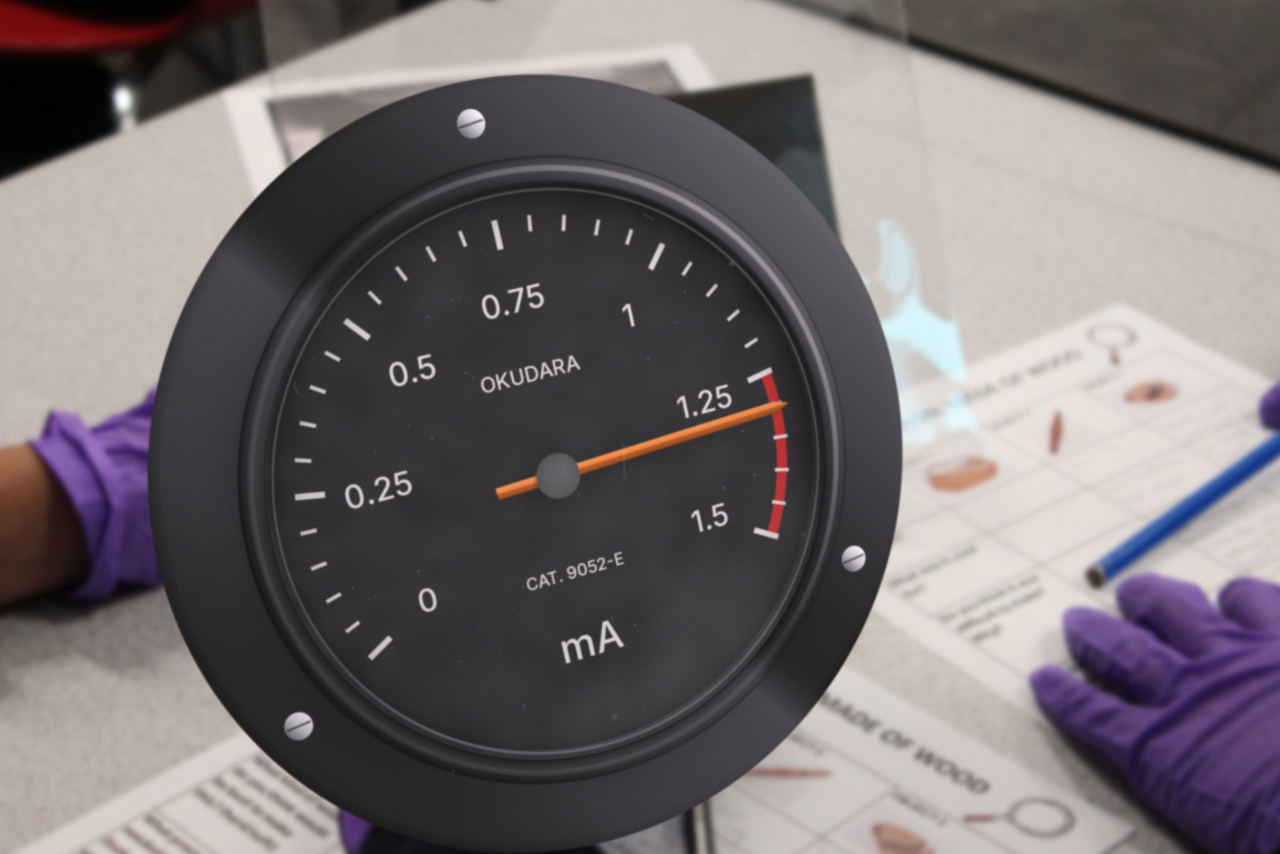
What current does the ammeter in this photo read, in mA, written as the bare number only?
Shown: 1.3
